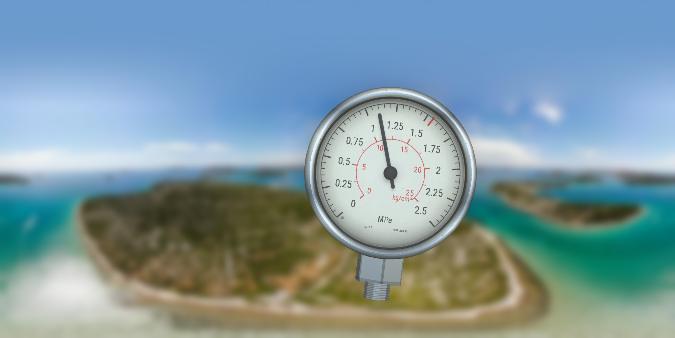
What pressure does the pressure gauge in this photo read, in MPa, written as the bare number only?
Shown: 1.1
